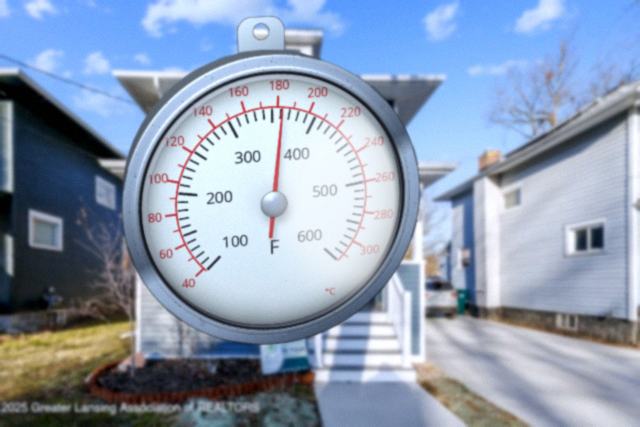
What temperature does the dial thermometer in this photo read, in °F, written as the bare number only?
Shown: 360
